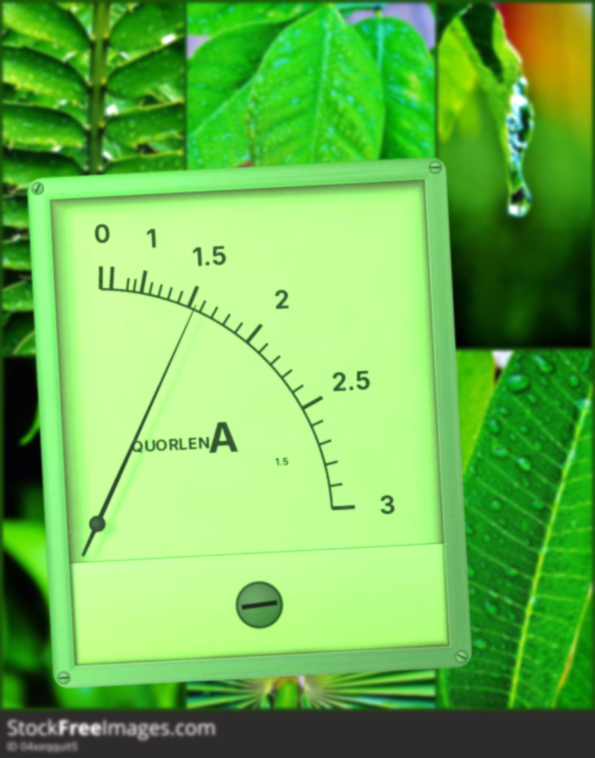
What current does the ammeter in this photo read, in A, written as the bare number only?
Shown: 1.55
